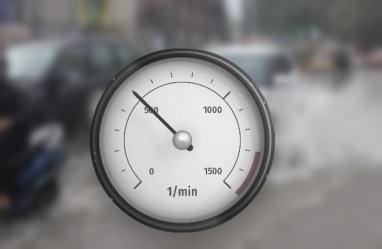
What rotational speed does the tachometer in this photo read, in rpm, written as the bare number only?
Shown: 500
